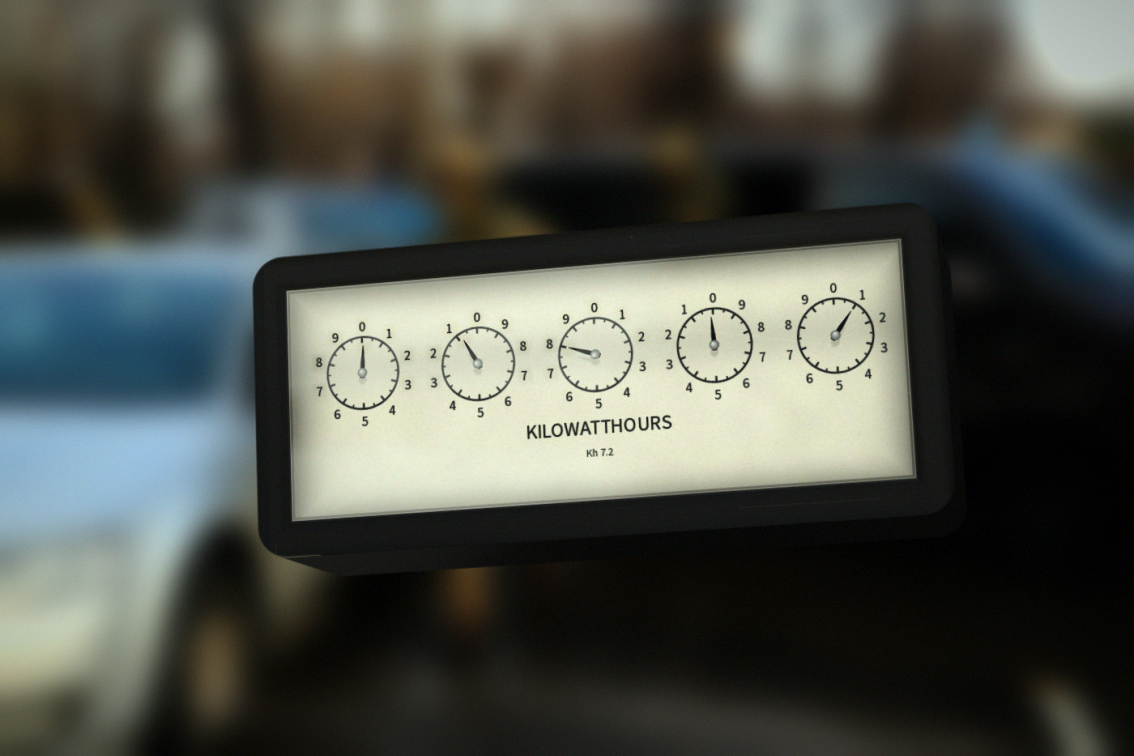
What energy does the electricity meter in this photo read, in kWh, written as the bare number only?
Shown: 801
